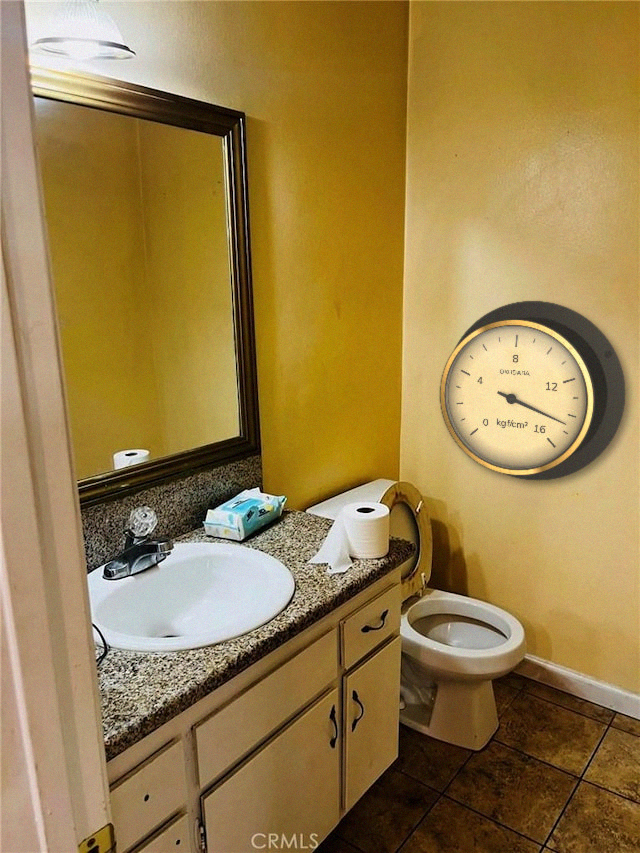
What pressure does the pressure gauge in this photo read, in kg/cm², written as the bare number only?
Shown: 14.5
